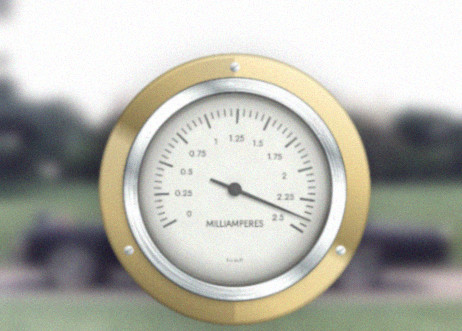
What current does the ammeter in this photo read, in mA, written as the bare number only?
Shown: 2.4
